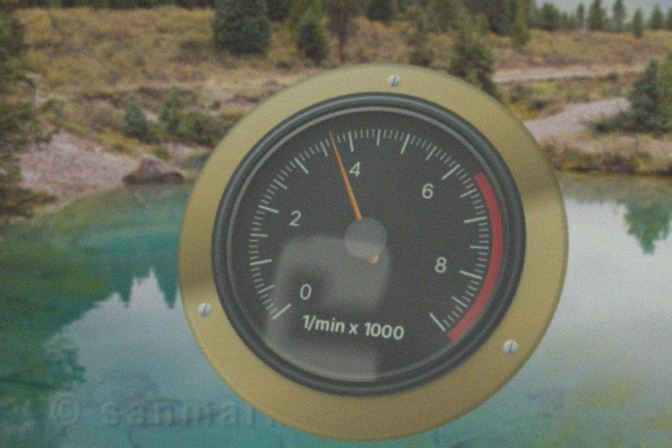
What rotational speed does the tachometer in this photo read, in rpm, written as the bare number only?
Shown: 3700
